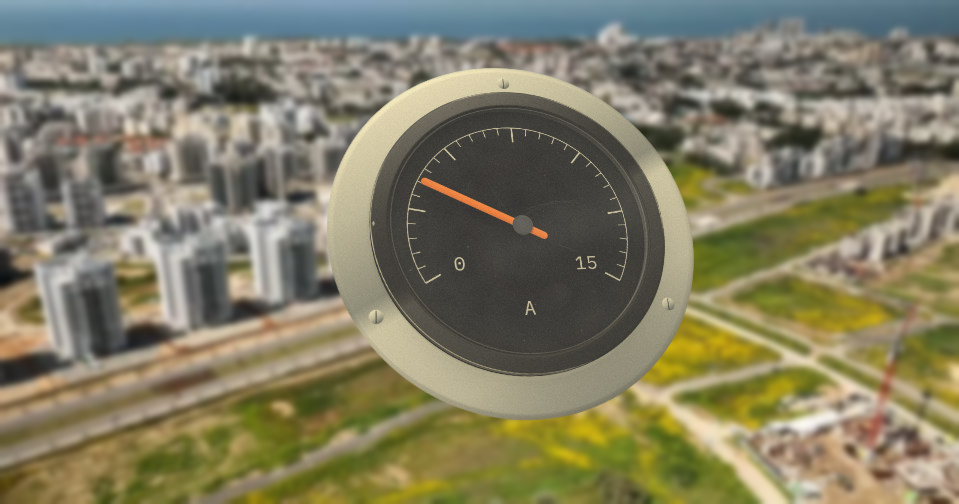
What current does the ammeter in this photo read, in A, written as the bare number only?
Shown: 3.5
